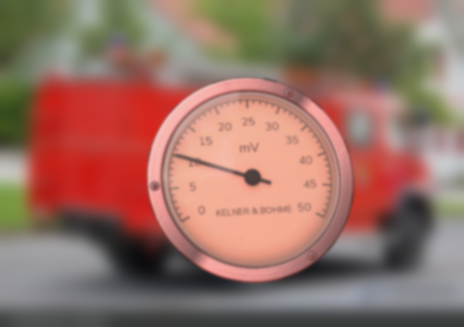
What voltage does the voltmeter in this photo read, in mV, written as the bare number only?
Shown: 10
